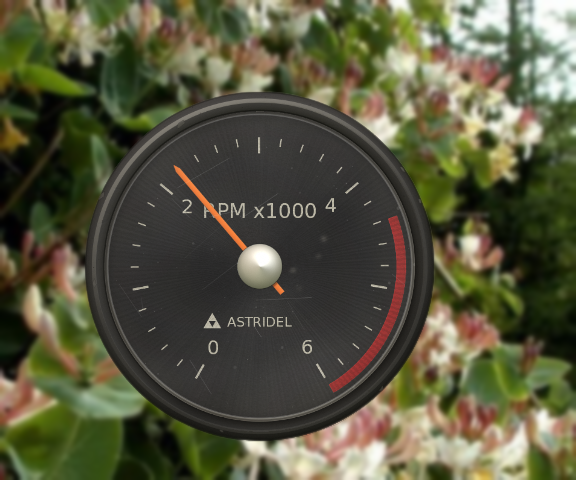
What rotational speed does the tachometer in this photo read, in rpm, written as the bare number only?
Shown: 2200
